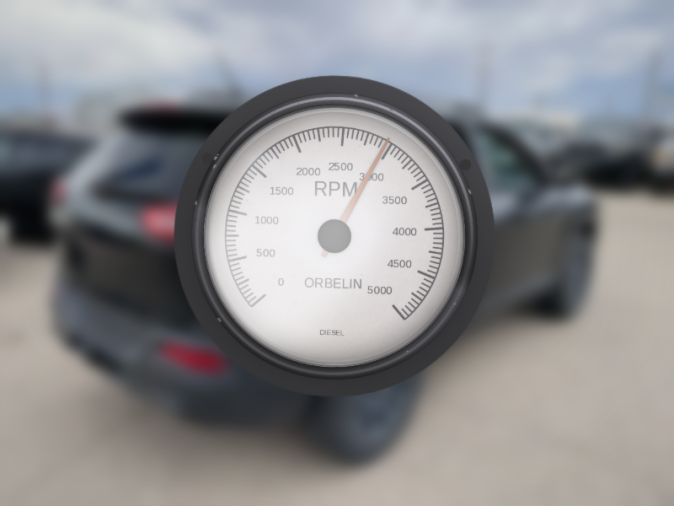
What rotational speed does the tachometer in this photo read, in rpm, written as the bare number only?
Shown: 2950
